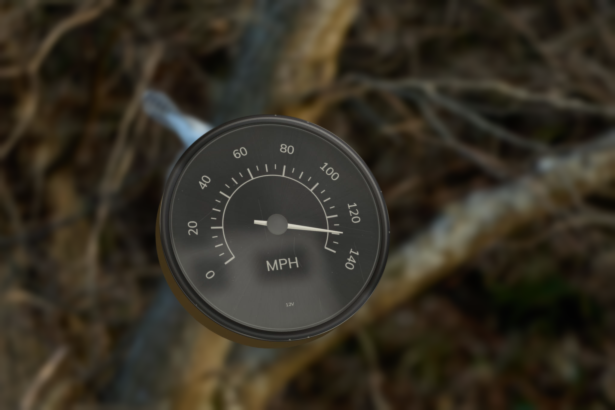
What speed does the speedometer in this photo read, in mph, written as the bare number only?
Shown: 130
